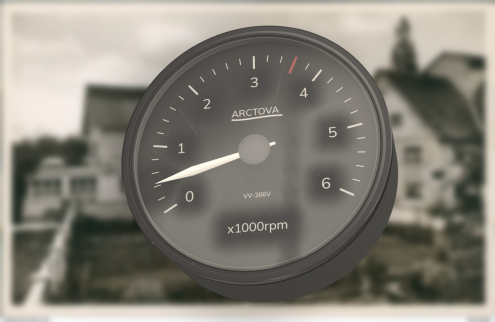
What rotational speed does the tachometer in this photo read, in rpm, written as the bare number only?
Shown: 400
